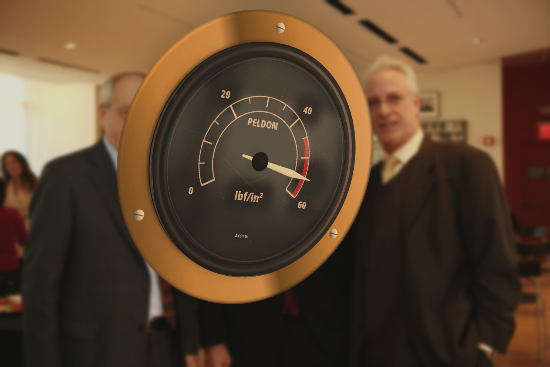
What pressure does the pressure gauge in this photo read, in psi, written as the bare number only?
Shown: 55
